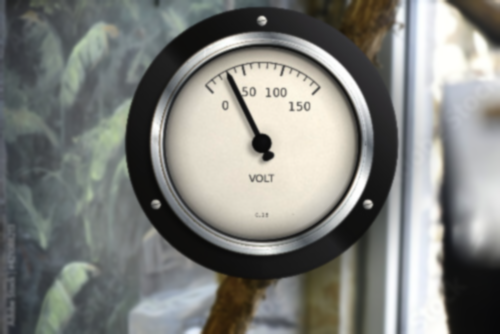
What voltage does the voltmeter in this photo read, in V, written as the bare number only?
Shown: 30
